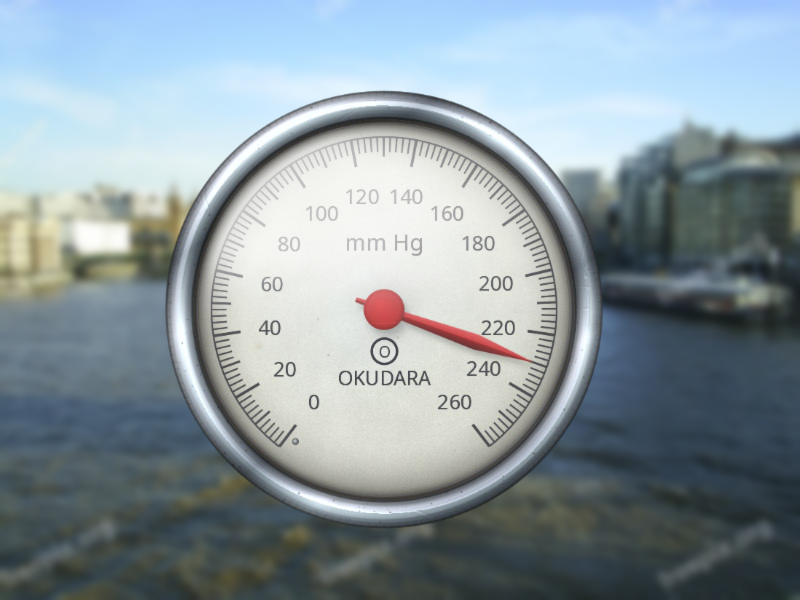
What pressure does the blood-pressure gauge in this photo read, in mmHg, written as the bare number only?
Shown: 230
